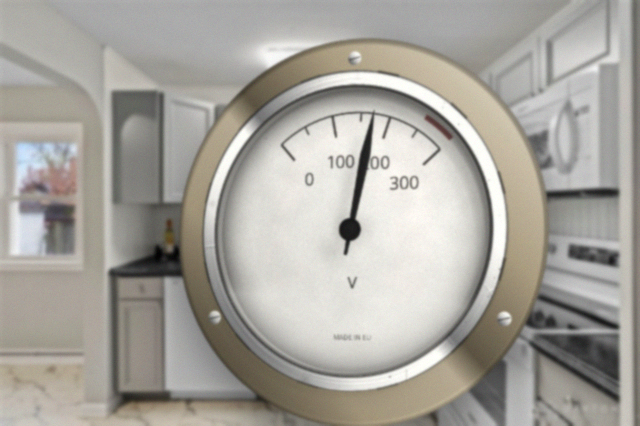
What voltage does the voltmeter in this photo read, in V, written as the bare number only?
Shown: 175
